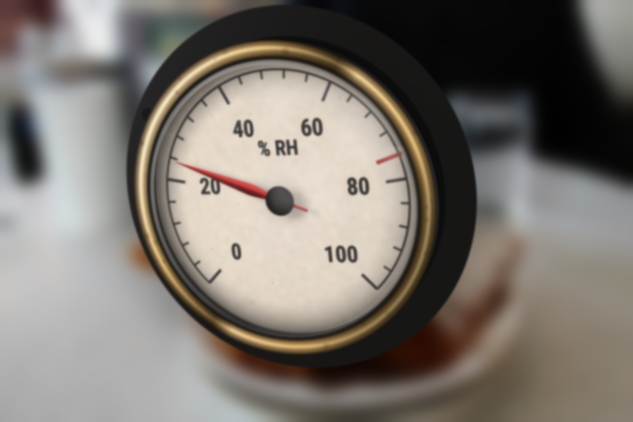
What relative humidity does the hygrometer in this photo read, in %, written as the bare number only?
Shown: 24
